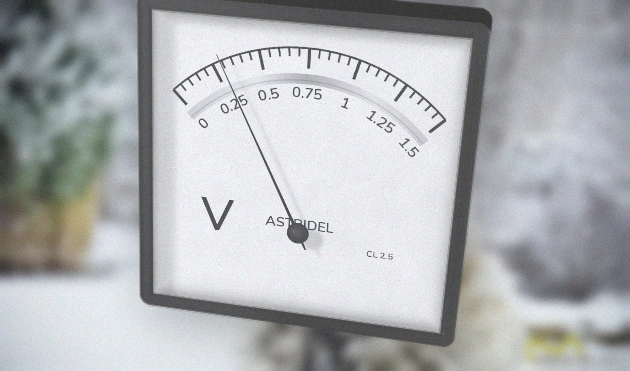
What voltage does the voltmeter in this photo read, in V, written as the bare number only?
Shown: 0.3
